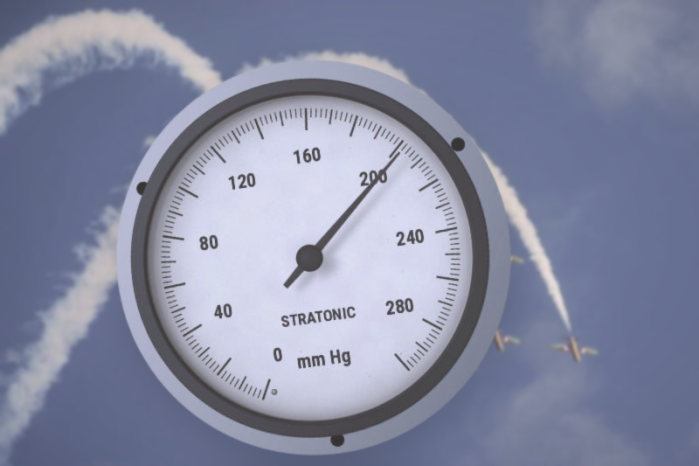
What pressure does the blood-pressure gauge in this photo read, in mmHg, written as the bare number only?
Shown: 202
